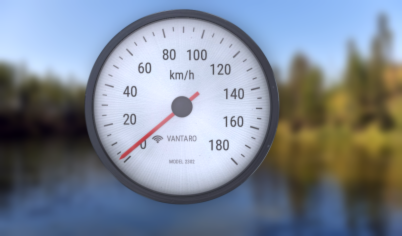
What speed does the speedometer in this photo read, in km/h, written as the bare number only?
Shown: 2.5
